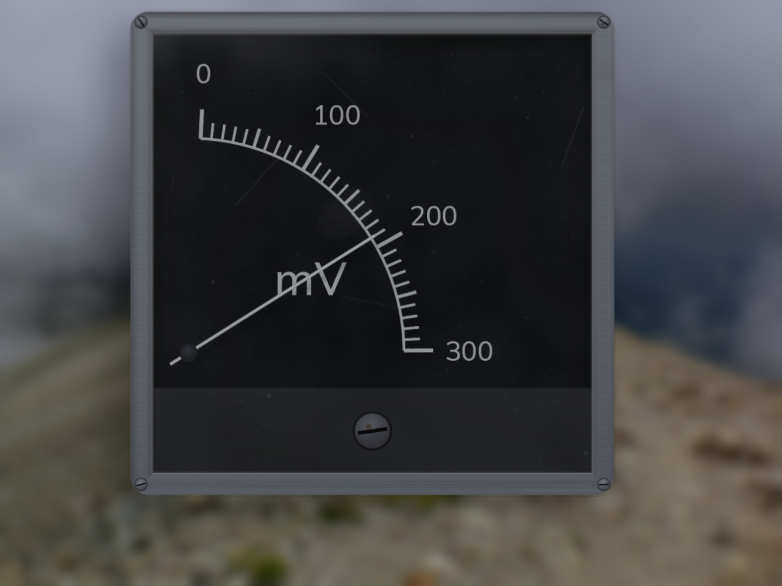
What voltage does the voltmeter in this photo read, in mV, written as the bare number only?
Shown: 190
